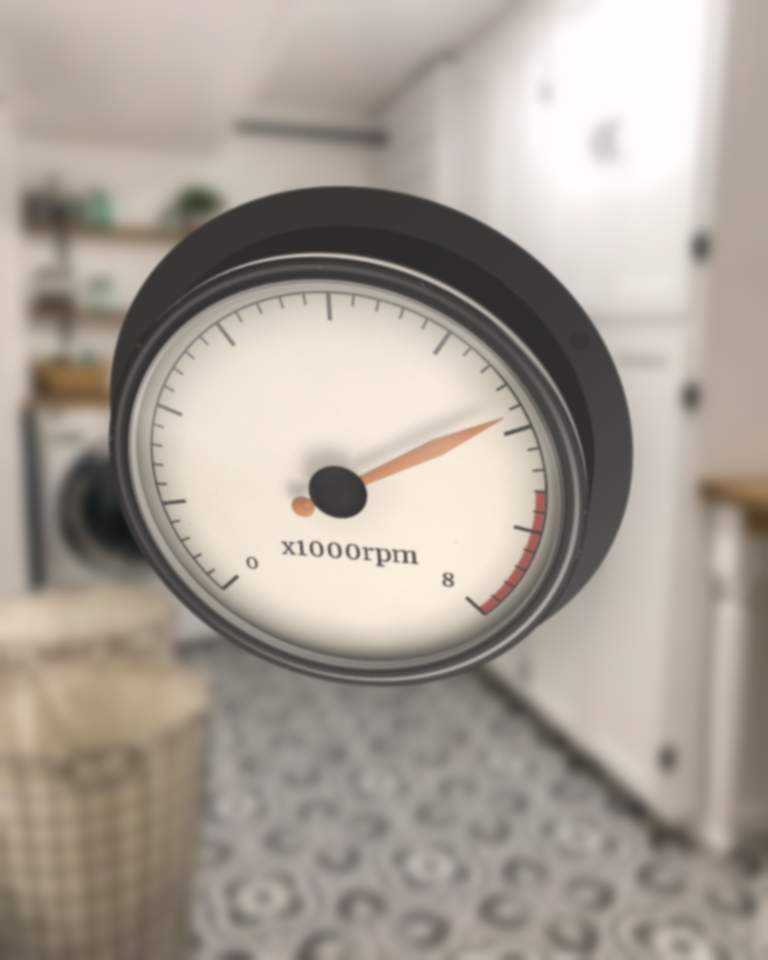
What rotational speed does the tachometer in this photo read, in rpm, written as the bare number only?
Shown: 5800
